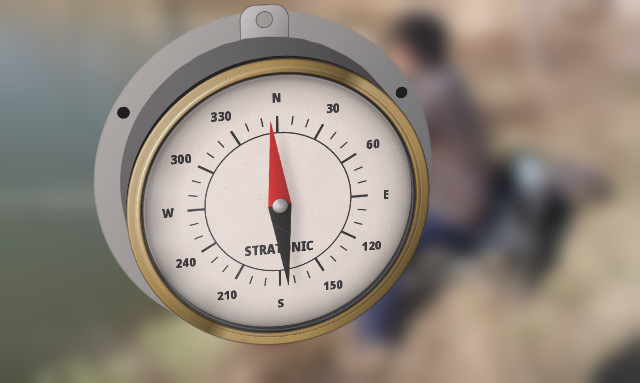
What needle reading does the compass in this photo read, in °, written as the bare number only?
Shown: 355
